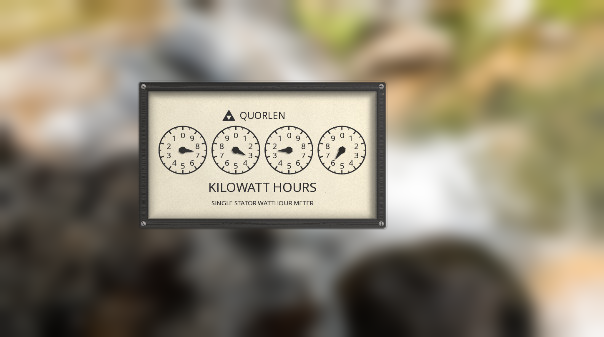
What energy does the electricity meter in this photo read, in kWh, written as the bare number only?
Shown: 7326
